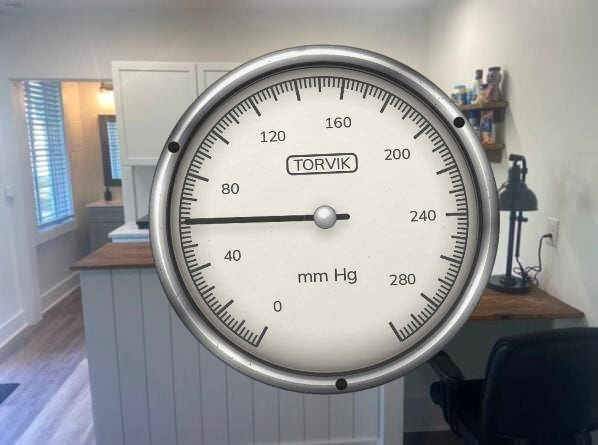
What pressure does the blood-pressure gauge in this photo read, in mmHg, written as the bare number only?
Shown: 60
